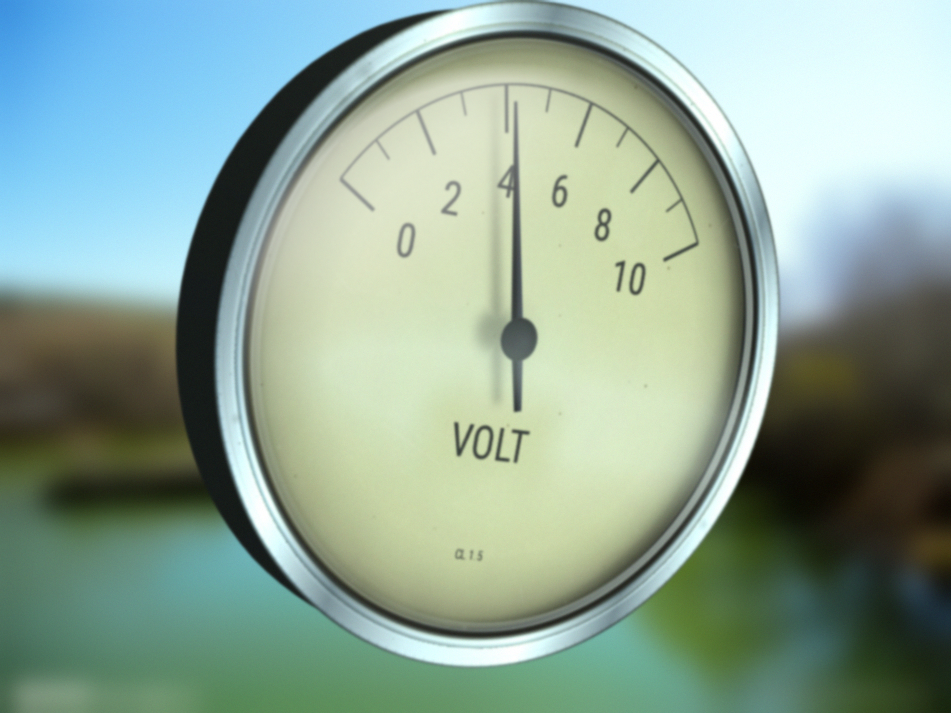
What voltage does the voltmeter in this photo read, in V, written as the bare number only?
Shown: 4
